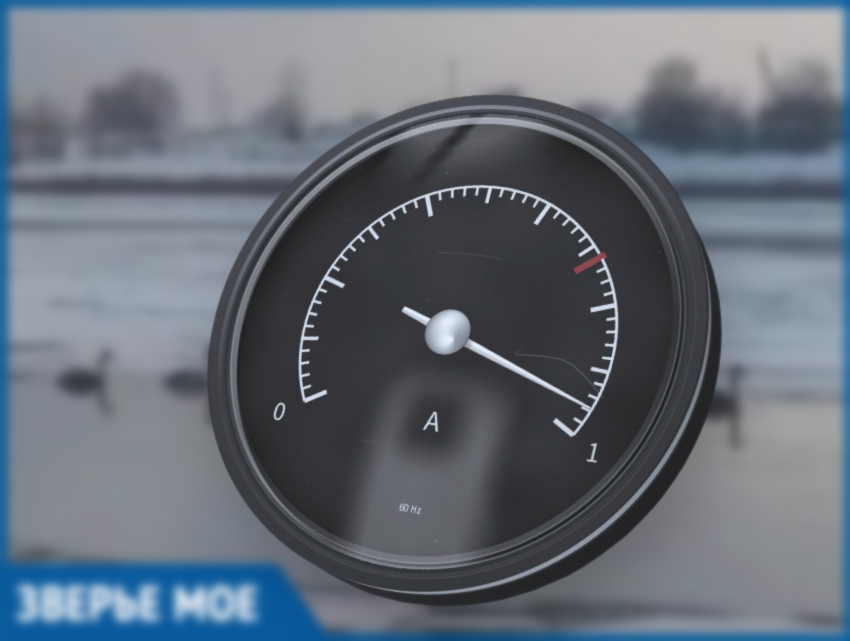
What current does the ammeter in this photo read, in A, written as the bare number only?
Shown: 0.96
